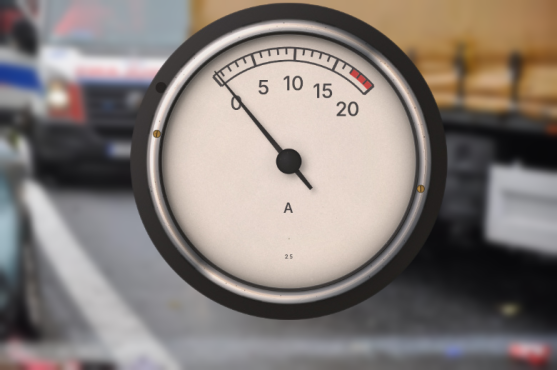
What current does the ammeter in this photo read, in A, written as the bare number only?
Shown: 0.5
